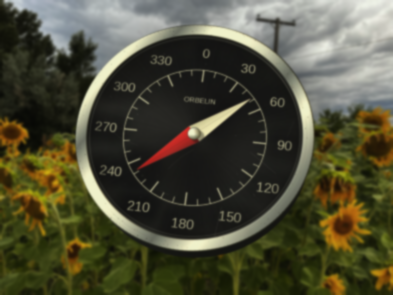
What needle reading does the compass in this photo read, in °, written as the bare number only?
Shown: 230
